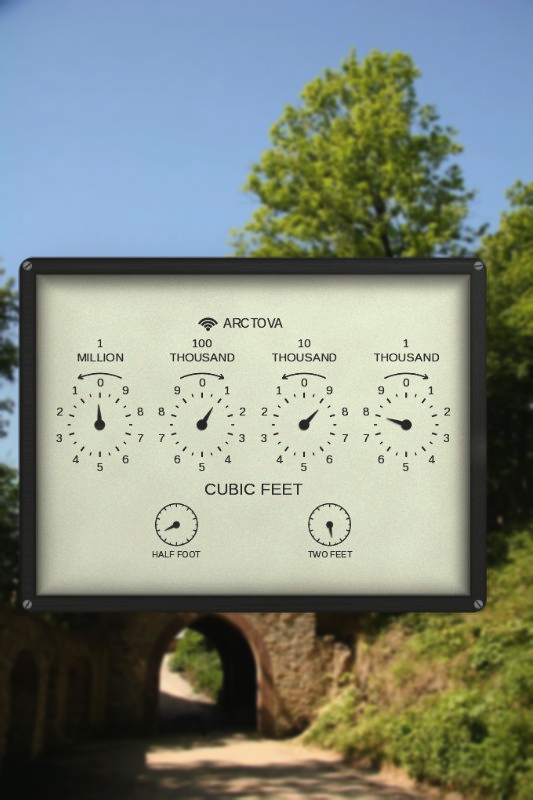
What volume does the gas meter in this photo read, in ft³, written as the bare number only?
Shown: 8800
